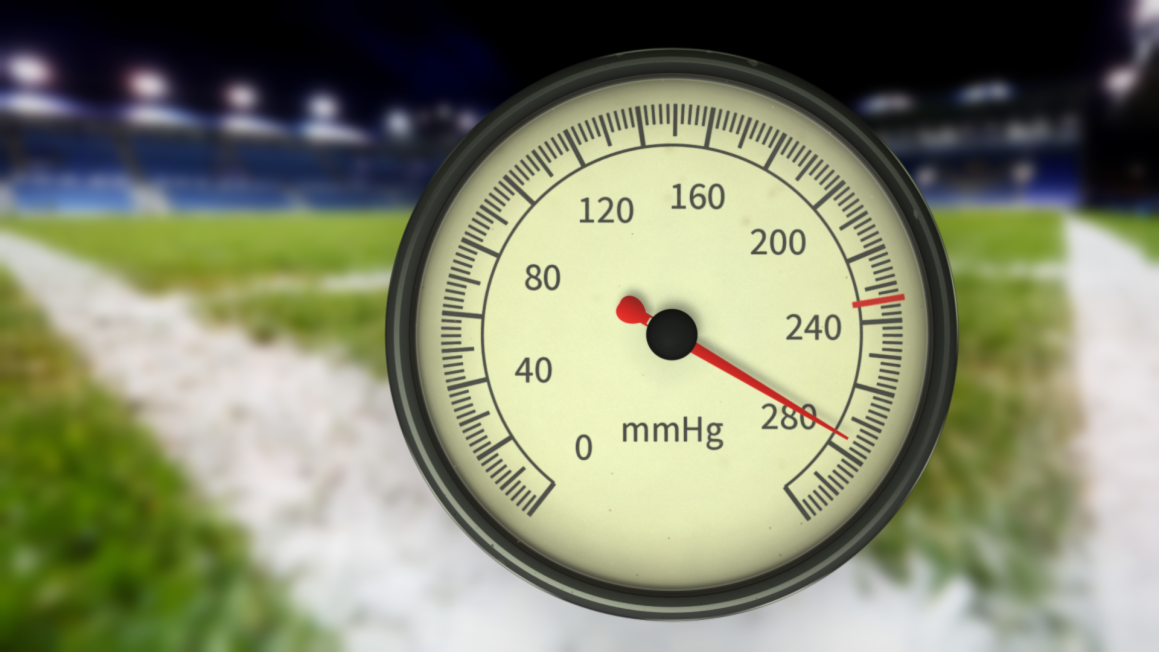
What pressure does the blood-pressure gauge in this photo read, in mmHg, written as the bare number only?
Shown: 276
